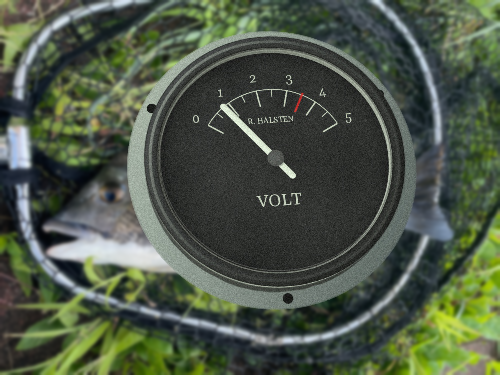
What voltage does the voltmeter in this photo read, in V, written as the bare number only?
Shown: 0.75
